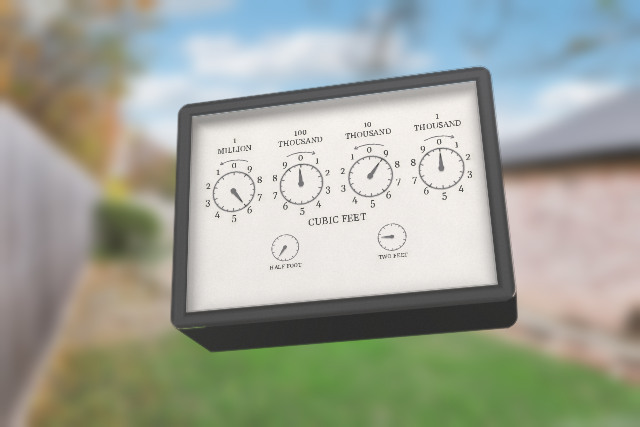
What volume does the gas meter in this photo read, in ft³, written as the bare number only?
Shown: 599000
